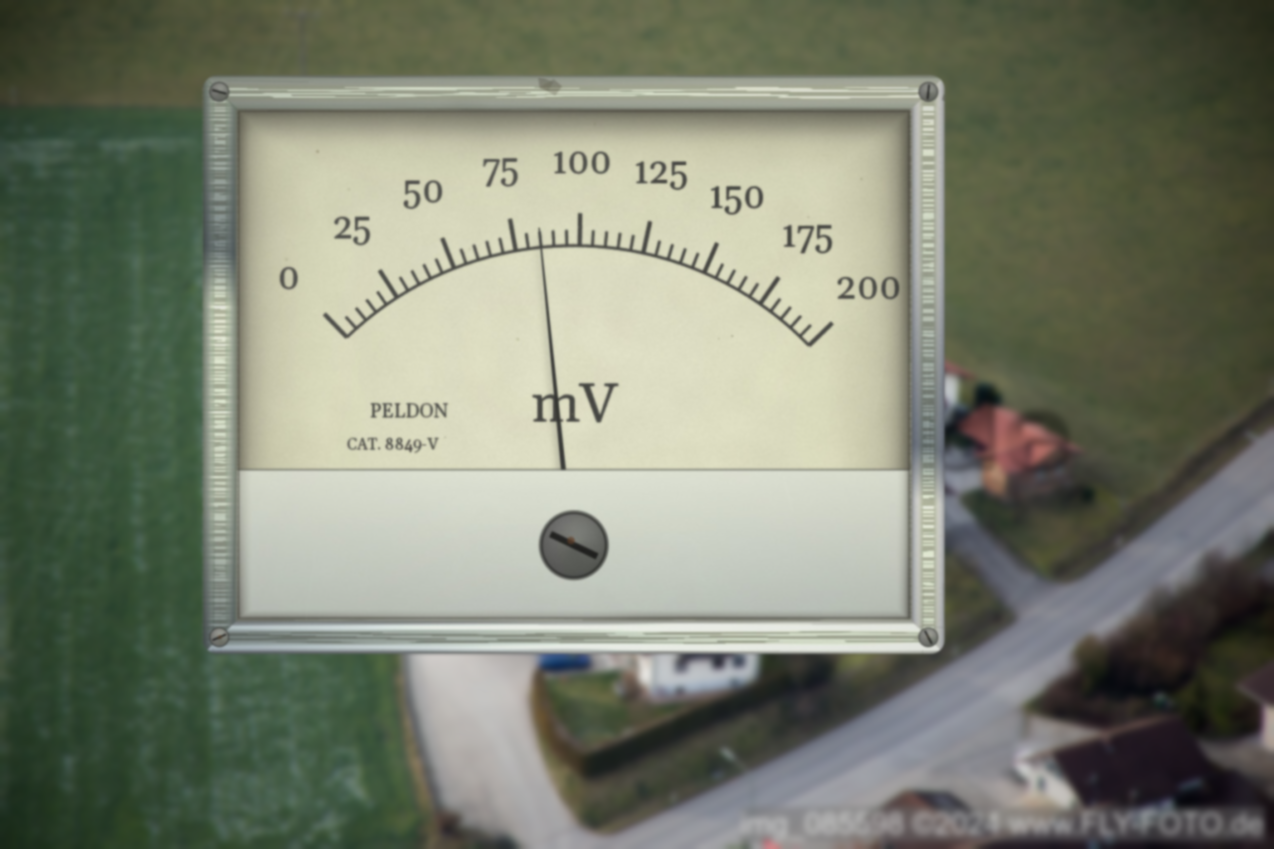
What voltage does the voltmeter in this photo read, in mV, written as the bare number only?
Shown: 85
